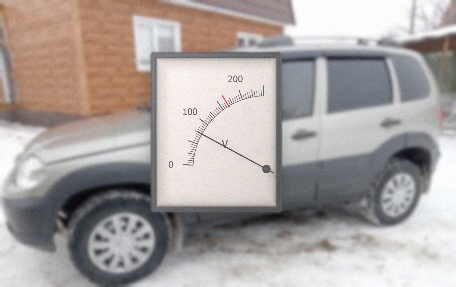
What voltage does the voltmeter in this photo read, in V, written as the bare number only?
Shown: 75
